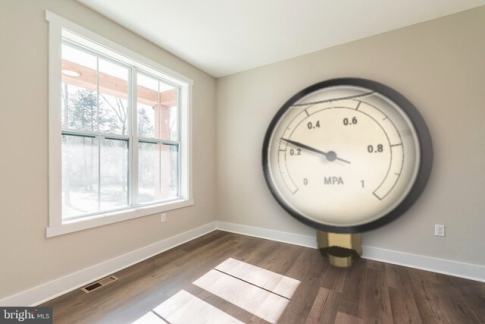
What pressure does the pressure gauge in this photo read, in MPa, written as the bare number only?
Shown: 0.25
